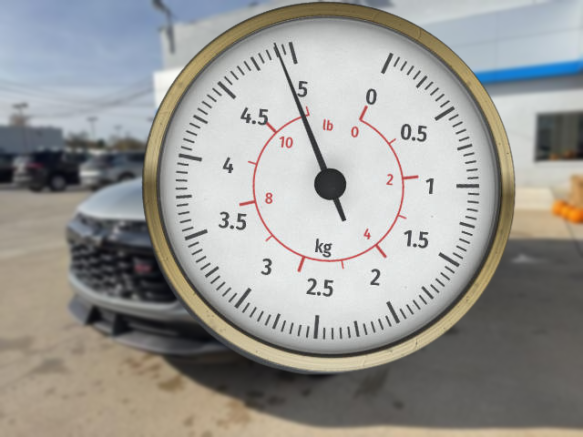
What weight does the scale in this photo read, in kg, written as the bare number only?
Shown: 4.9
